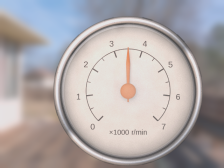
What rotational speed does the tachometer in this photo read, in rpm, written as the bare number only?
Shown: 3500
